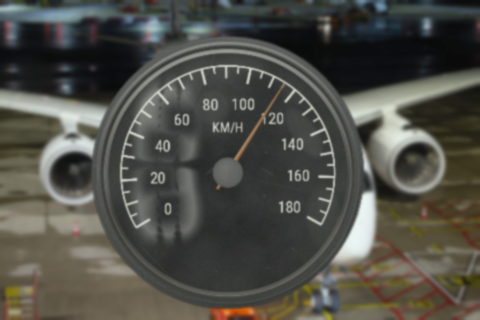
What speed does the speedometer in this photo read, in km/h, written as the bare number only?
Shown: 115
